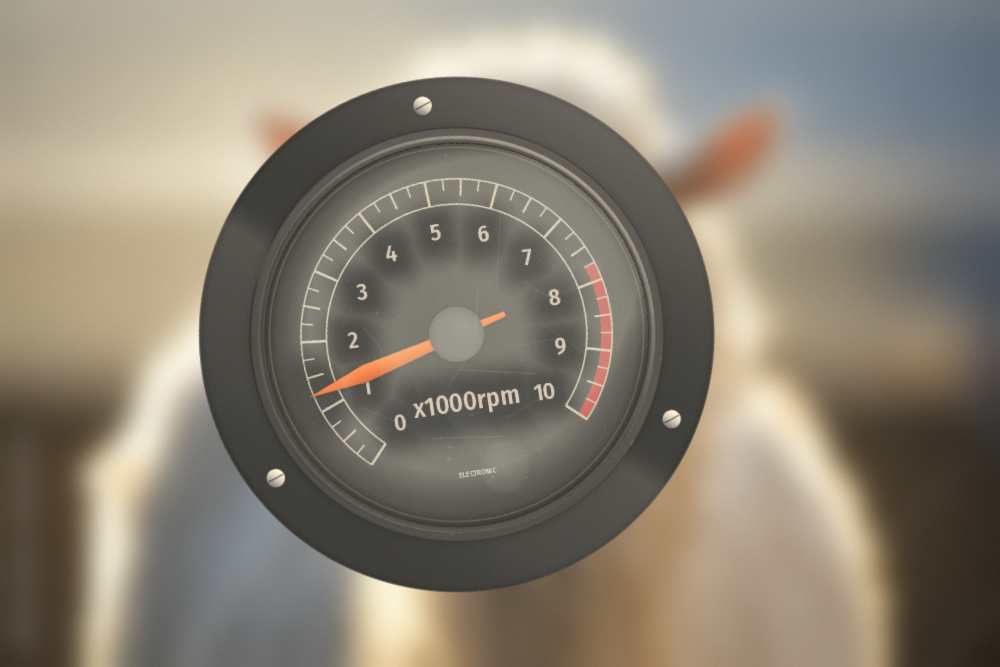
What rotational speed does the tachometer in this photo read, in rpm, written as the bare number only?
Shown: 1250
